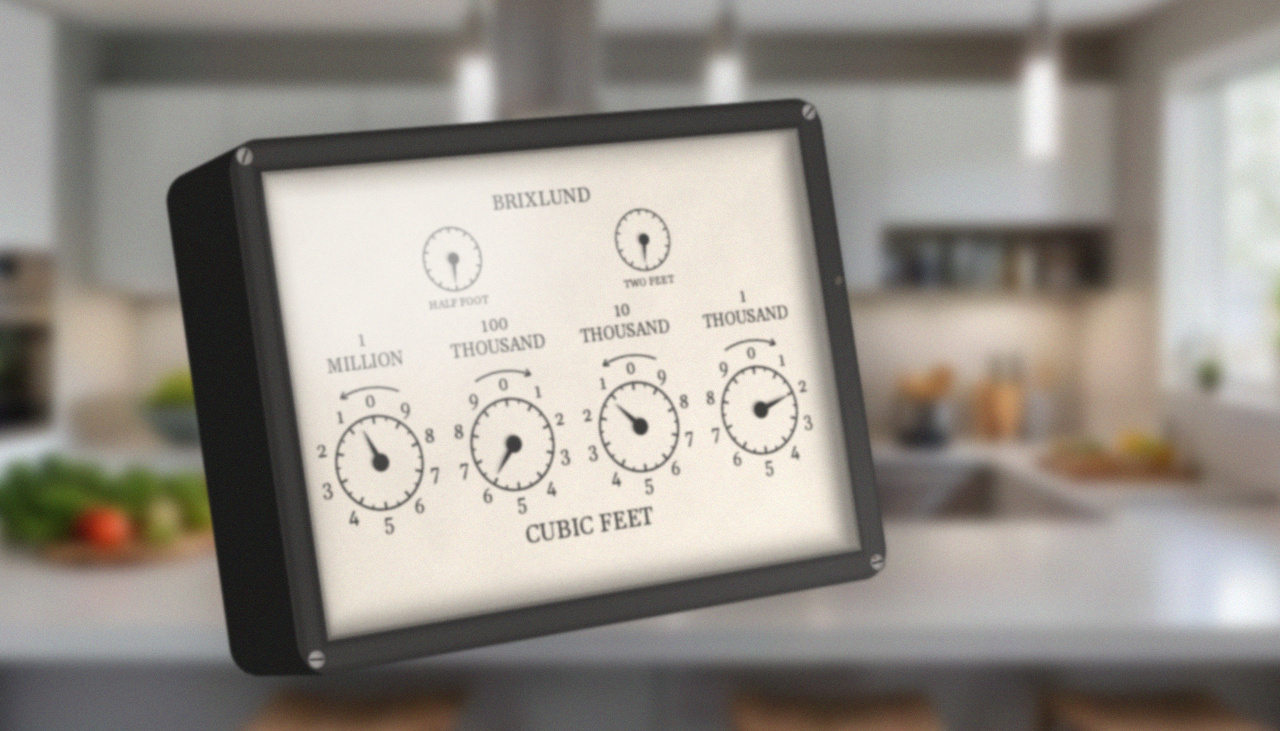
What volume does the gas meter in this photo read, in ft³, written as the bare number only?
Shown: 61200
